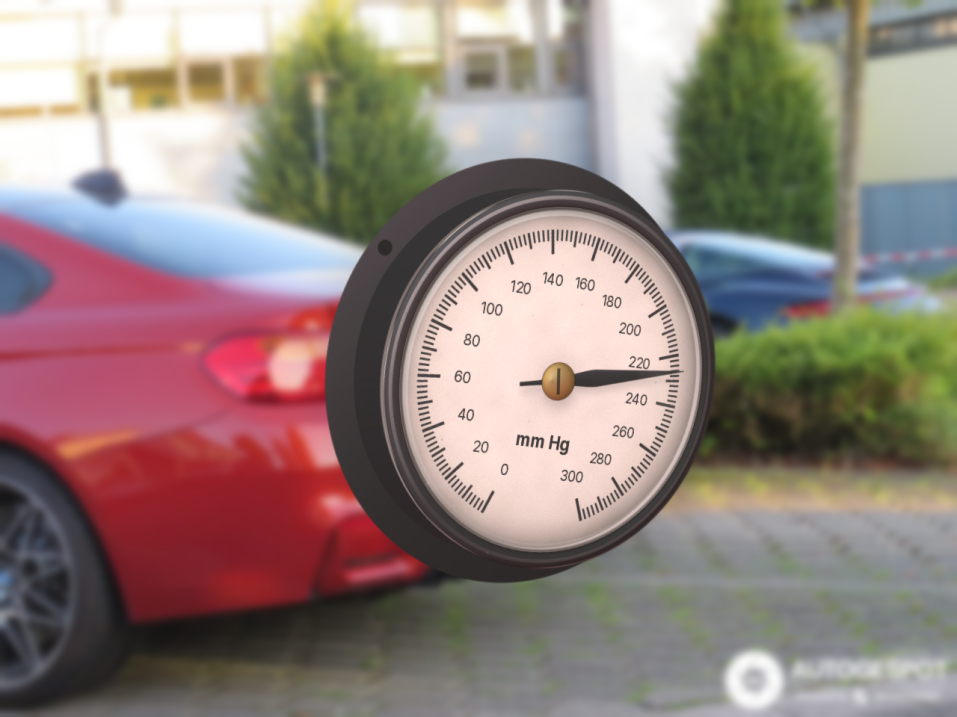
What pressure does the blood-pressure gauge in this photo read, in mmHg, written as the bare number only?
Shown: 226
